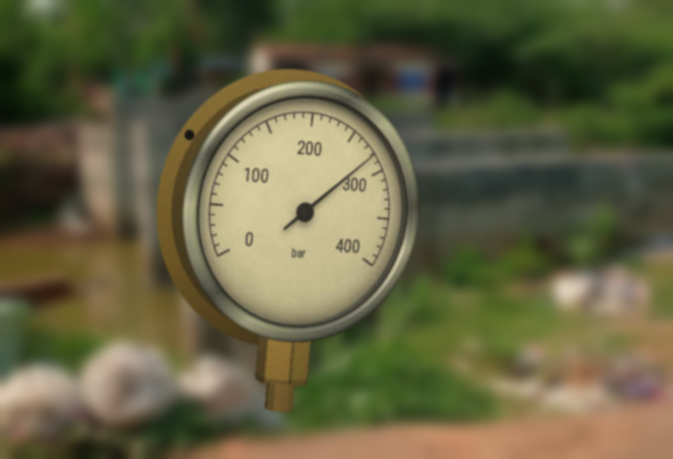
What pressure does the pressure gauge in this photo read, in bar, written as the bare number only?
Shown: 280
